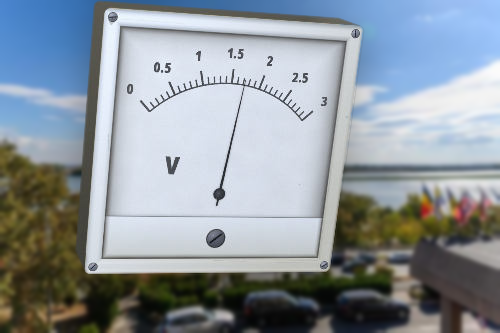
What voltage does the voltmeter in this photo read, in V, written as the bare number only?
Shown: 1.7
